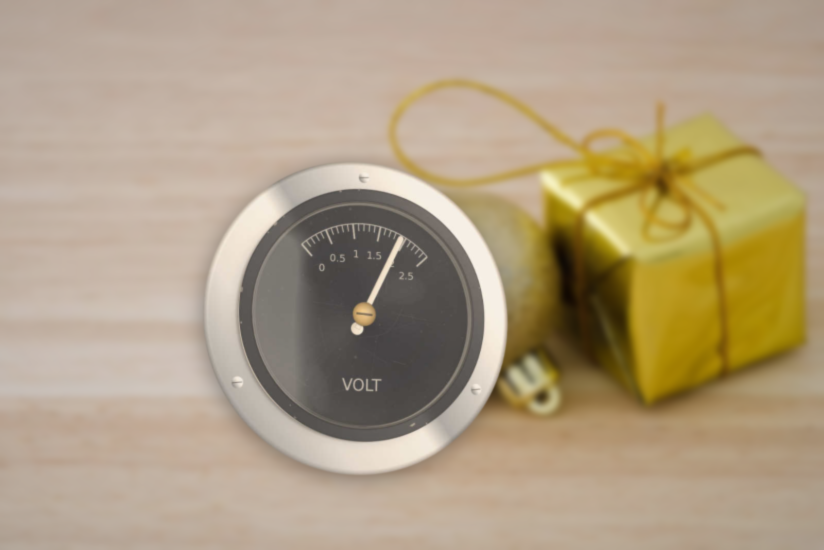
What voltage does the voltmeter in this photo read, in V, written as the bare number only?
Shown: 1.9
